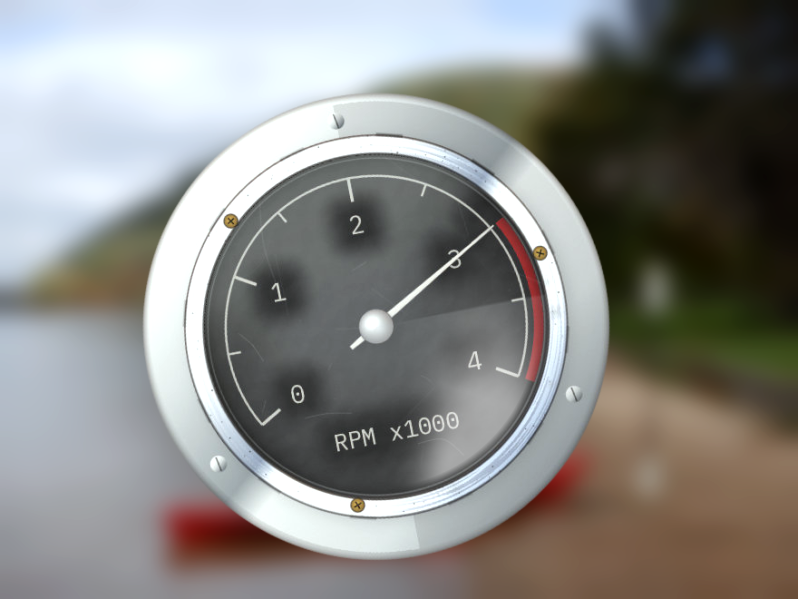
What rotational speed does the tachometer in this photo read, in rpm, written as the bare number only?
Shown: 3000
